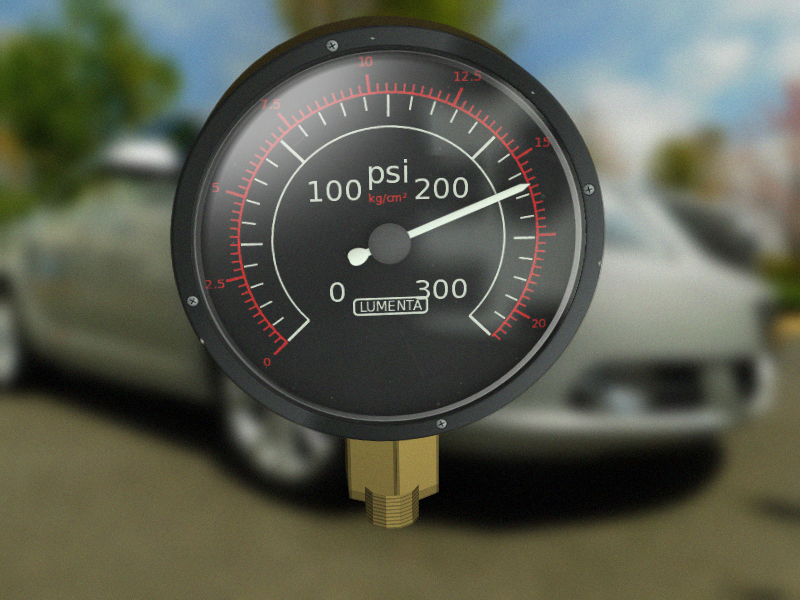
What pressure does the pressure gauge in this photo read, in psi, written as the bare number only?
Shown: 225
